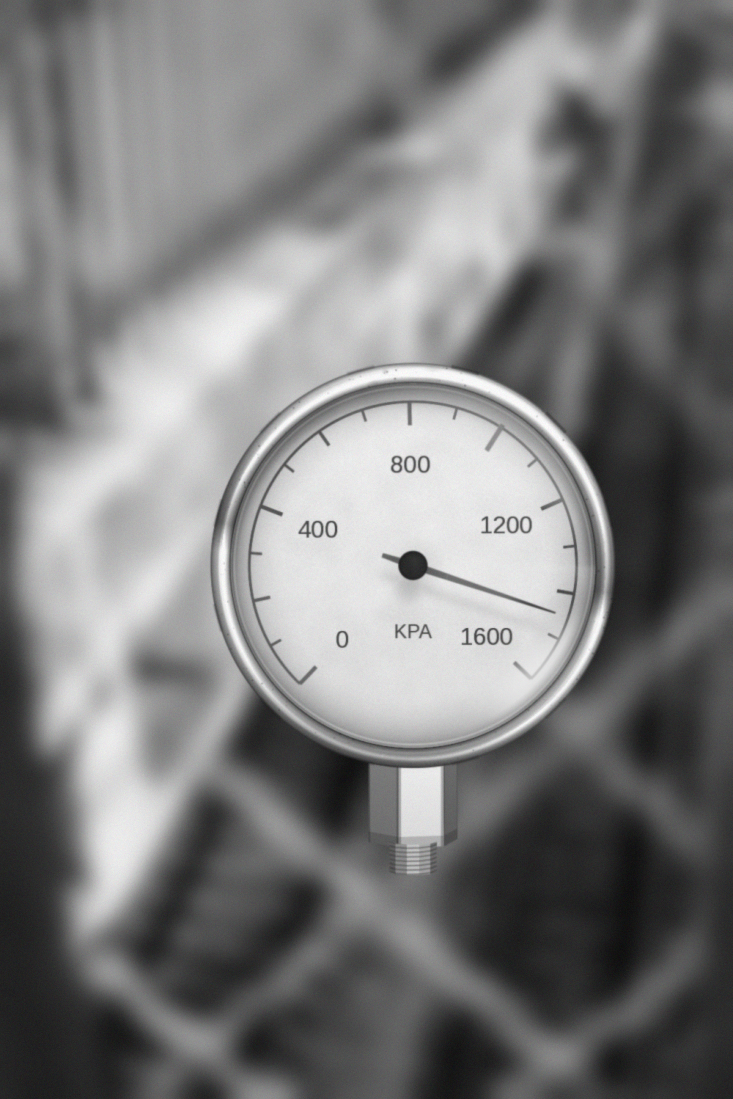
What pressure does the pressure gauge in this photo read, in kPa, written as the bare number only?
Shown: 1450
